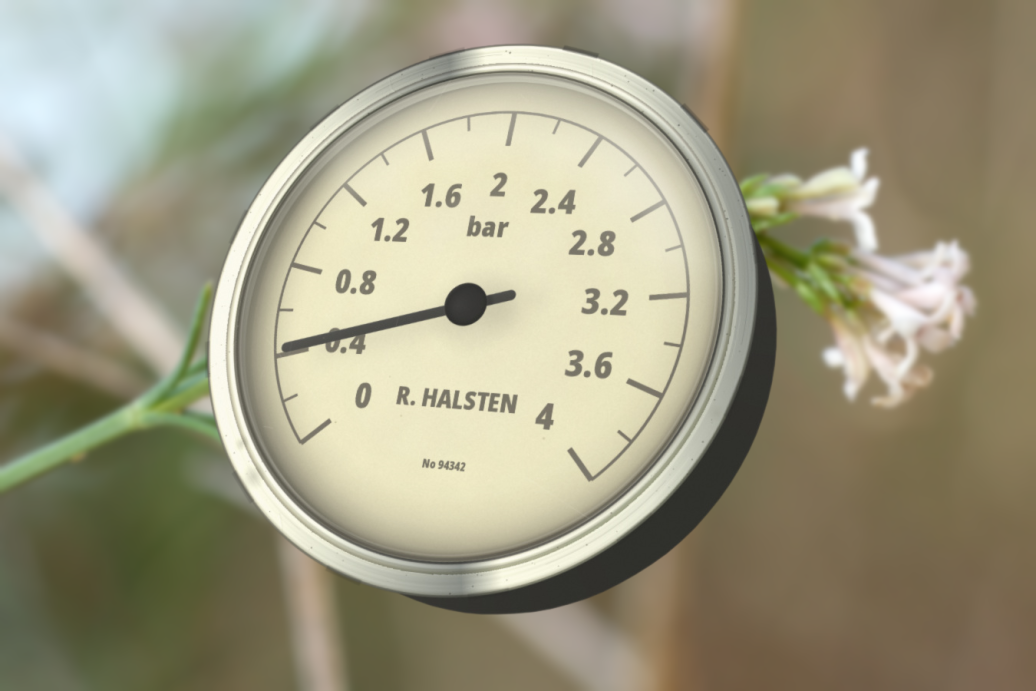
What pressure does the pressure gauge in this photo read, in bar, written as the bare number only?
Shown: 0.4
